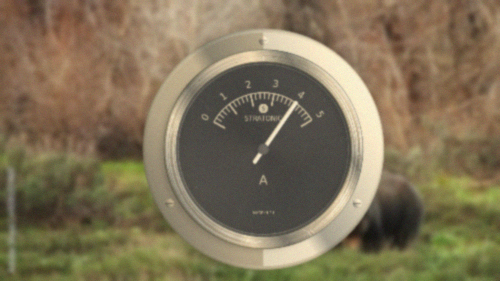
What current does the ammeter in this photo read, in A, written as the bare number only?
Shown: 4
